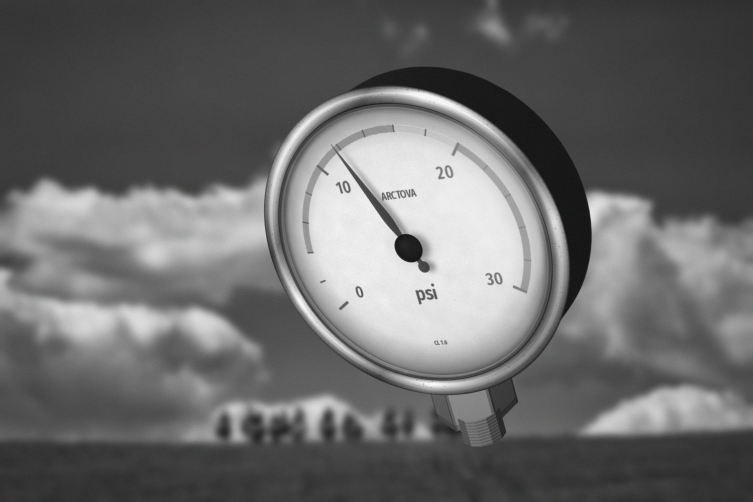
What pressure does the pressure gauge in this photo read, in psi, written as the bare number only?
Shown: 12
